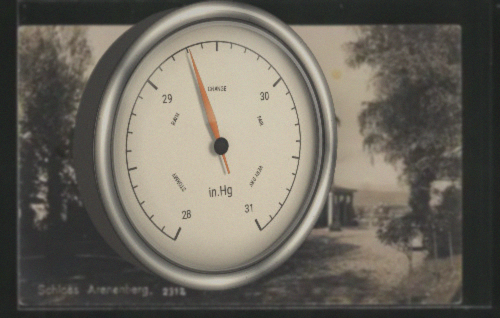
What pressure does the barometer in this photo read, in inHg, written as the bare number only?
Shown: 29.3
